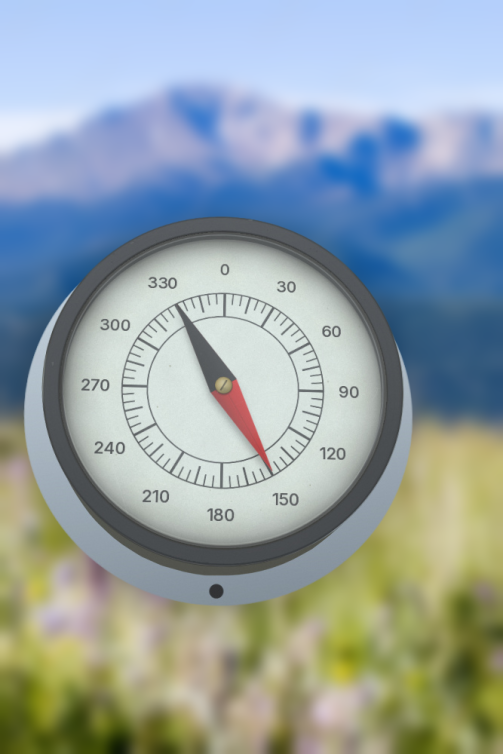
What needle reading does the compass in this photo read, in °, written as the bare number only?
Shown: 150
